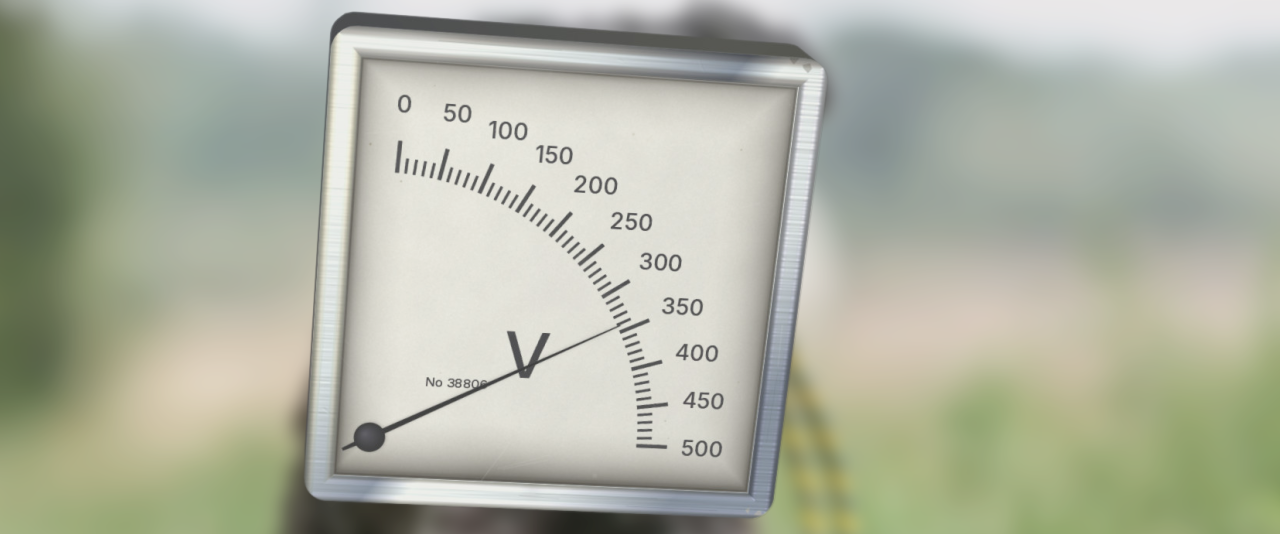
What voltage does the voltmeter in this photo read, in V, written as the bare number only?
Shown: 340
